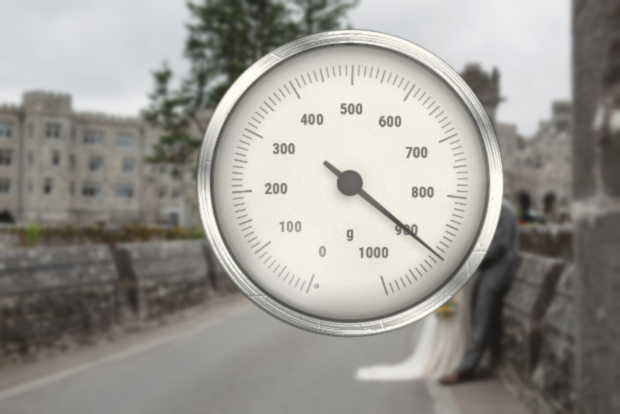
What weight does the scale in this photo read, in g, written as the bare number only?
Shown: 900
